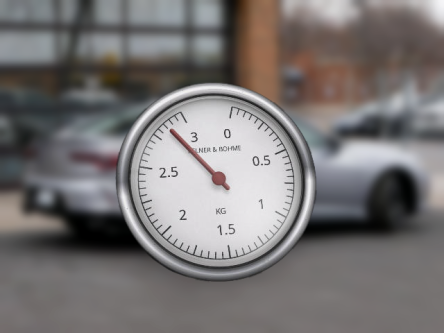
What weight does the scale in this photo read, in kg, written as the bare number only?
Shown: 2.85
